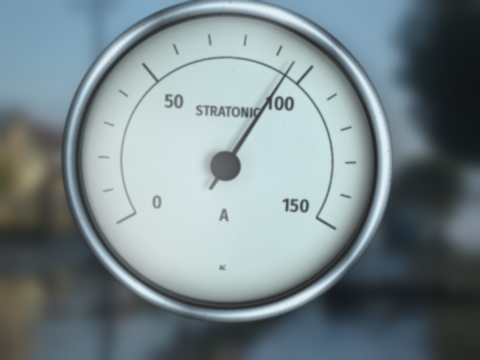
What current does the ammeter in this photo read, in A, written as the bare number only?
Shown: 95
